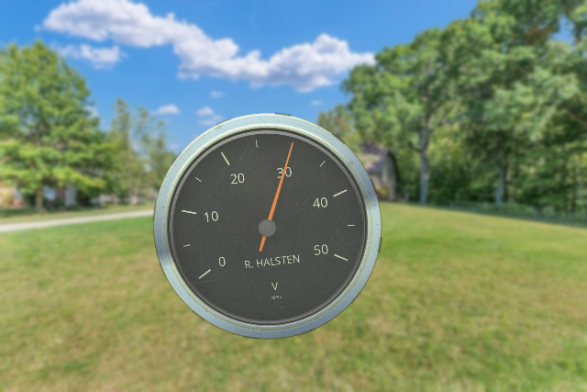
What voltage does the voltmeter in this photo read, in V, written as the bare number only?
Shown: 30
